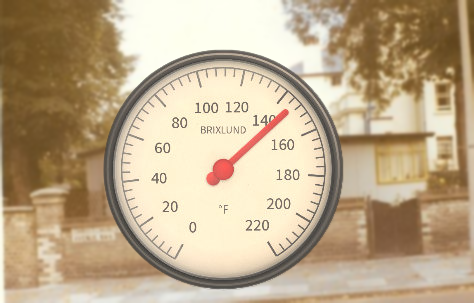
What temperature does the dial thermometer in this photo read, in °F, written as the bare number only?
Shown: 146
